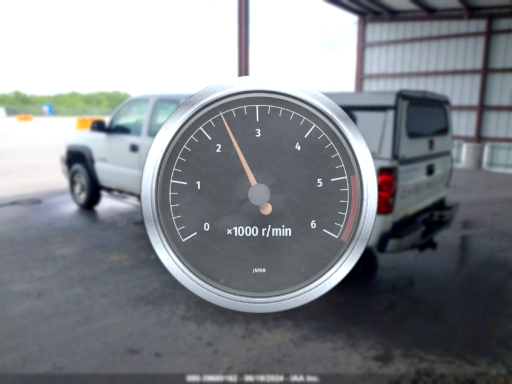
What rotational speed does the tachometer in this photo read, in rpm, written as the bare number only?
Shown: 2400
